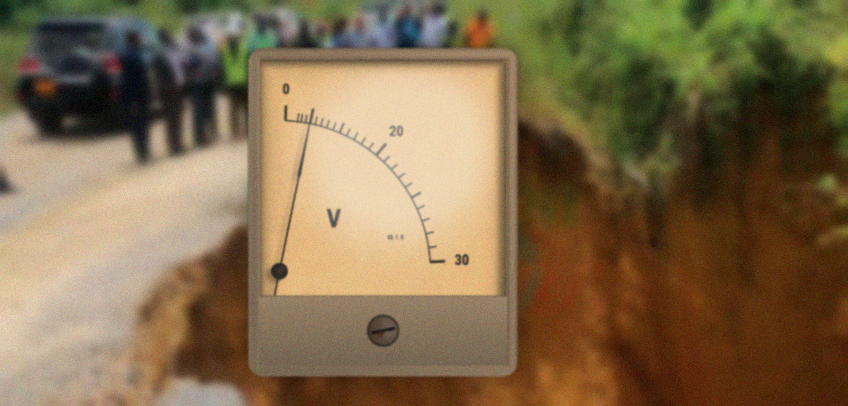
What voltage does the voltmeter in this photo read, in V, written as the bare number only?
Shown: 10
